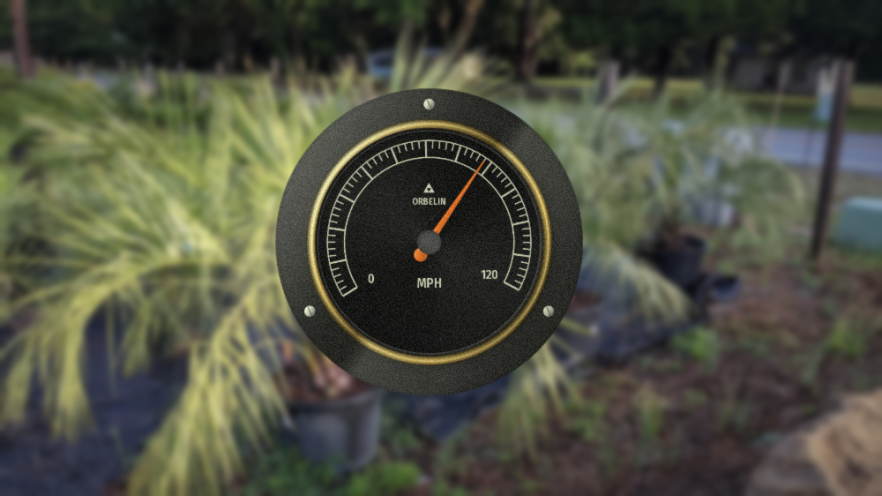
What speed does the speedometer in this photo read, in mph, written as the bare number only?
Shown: 78
